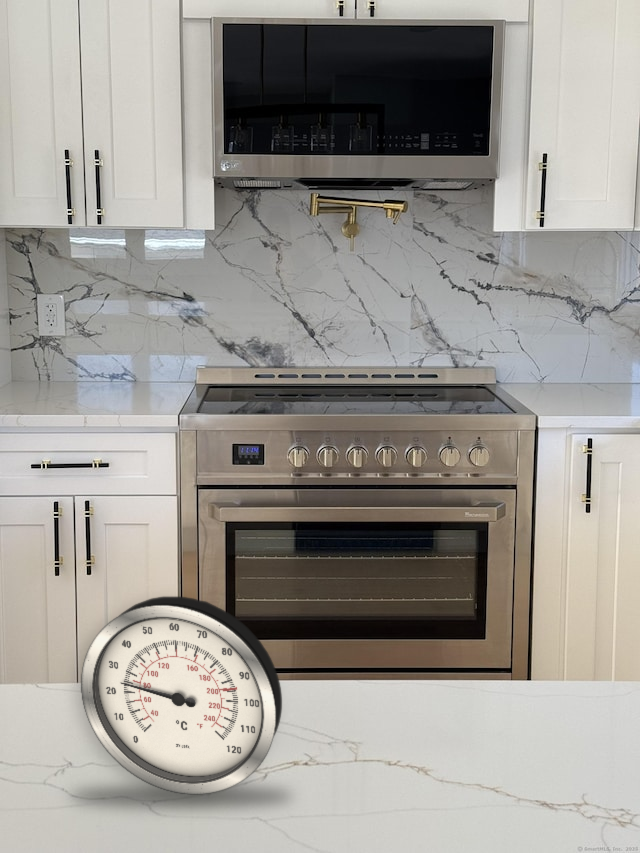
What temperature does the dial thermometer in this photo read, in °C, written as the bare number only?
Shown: 25
